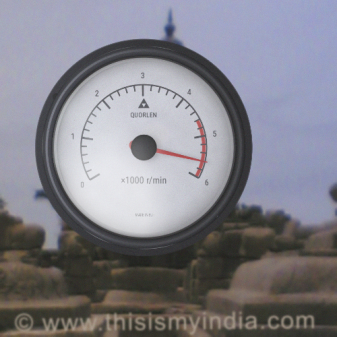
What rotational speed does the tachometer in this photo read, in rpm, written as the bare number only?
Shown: 5600
